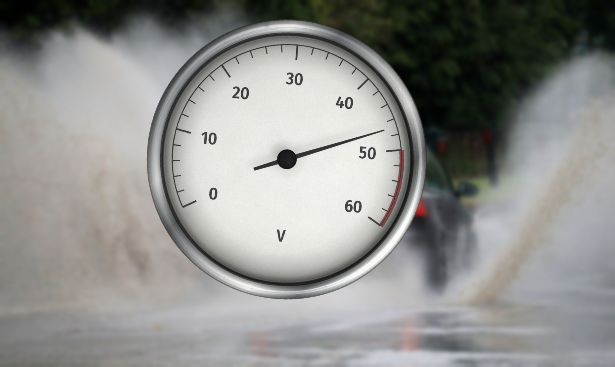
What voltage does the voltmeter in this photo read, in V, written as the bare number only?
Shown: 47
